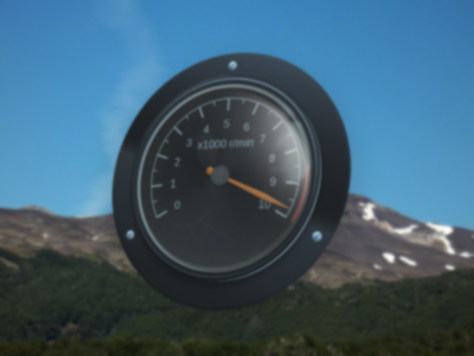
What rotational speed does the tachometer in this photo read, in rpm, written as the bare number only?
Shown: 9750
